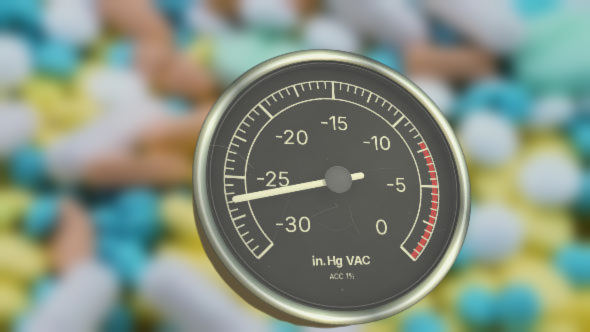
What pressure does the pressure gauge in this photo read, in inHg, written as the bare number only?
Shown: -26.5
